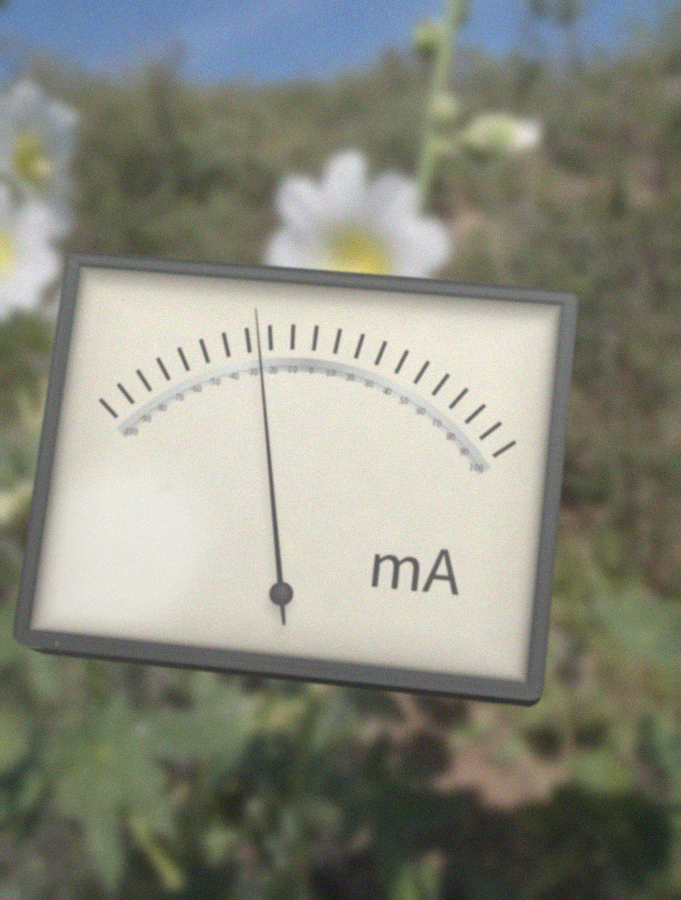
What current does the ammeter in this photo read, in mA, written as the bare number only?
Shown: -25
